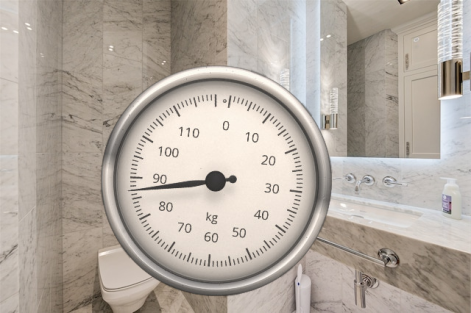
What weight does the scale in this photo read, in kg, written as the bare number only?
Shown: 87
